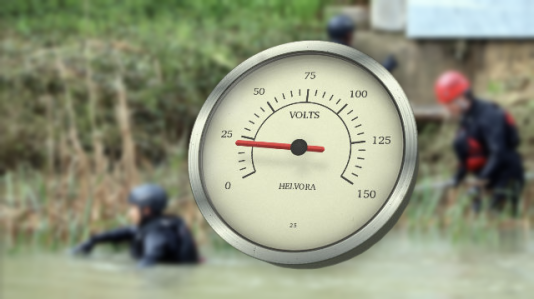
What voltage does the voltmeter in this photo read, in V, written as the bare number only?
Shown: 20
